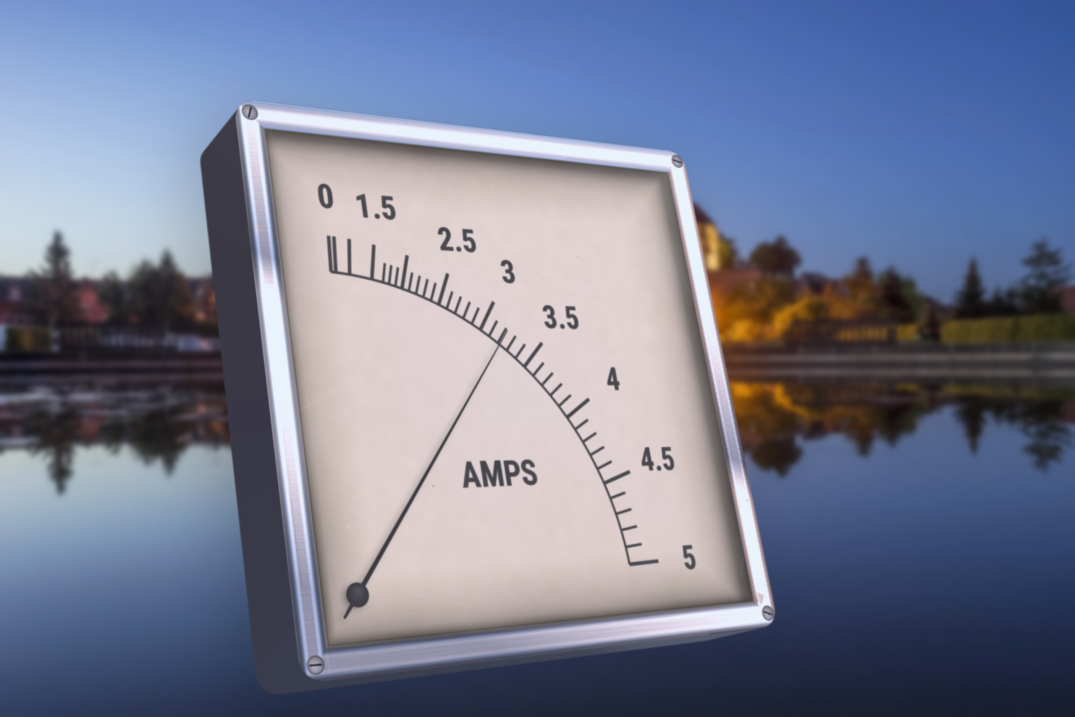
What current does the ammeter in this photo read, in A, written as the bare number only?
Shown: 3.2
